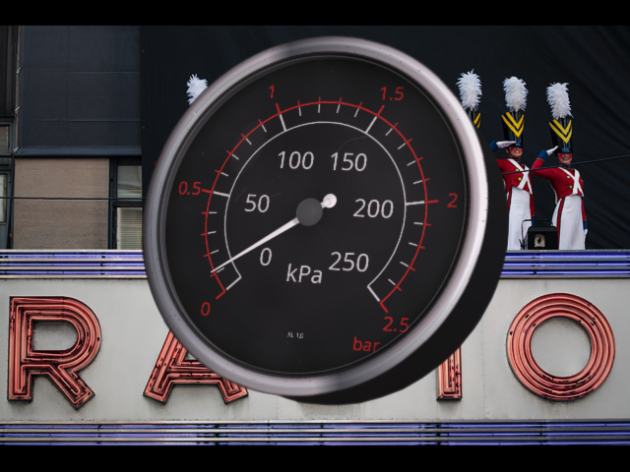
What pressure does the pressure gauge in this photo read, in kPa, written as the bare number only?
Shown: 10
